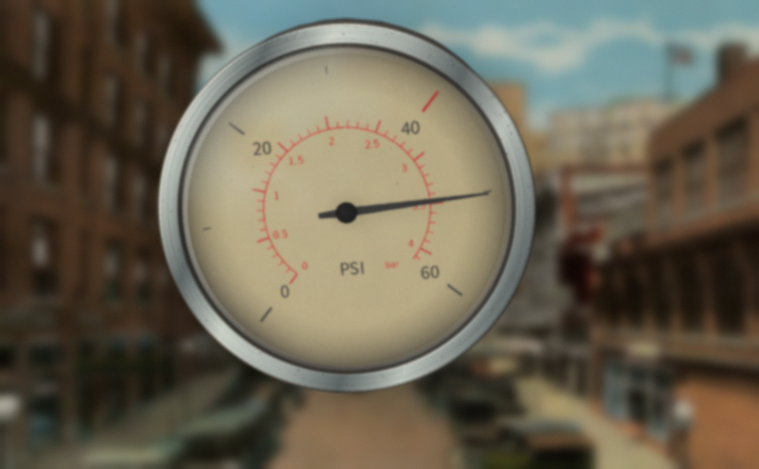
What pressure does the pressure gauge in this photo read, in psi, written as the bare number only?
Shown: 50
